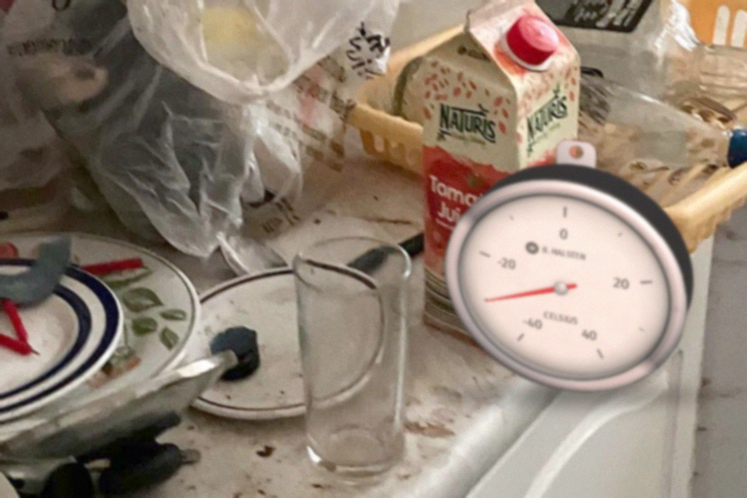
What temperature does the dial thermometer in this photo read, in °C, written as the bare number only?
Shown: -30
